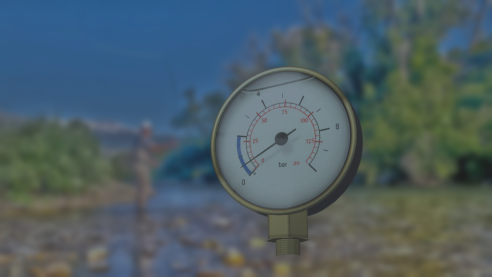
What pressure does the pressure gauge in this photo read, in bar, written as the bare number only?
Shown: 0.5
